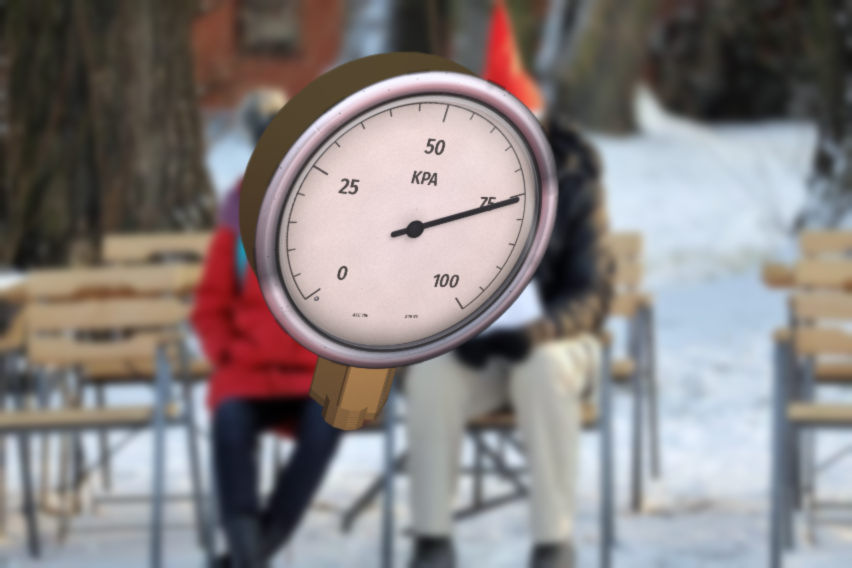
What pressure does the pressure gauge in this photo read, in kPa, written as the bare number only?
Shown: 75
